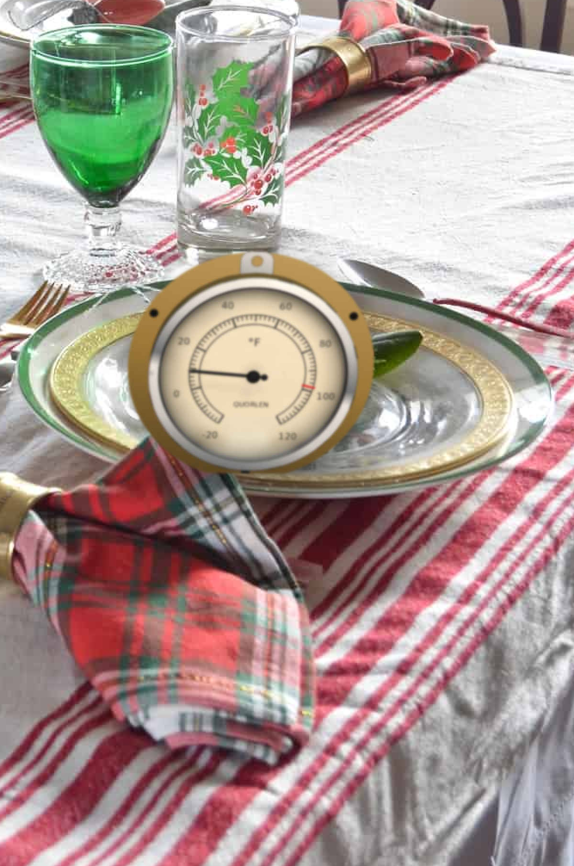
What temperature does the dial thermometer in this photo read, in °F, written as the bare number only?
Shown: 10
